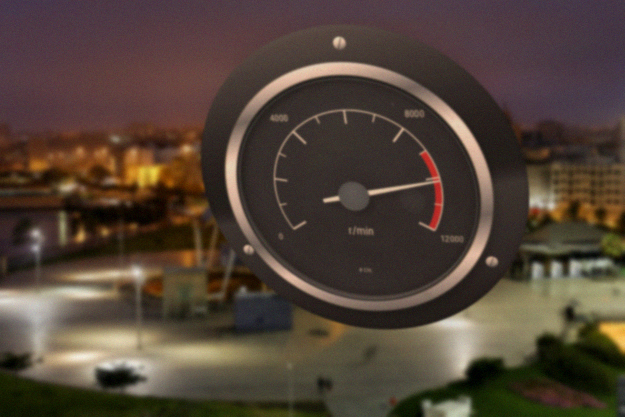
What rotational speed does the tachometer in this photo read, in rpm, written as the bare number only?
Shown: 10000
